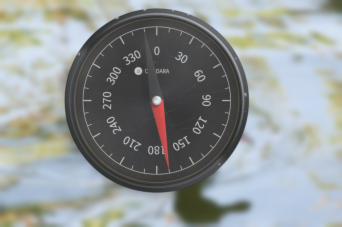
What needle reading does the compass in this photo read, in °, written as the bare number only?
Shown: 170
